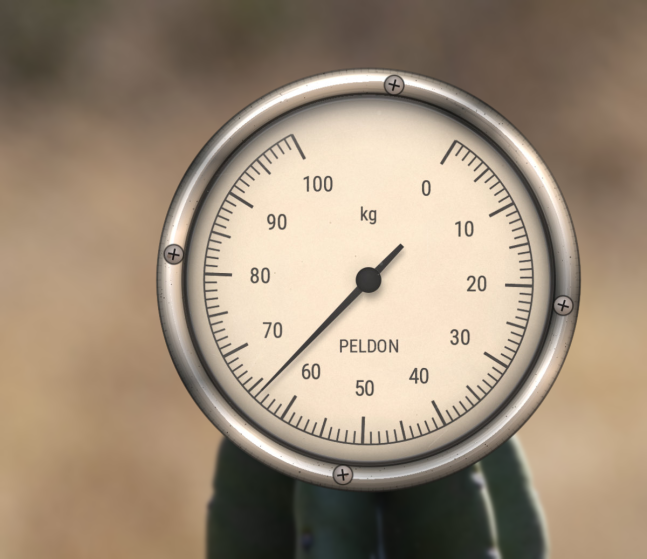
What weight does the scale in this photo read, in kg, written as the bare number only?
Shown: 64
